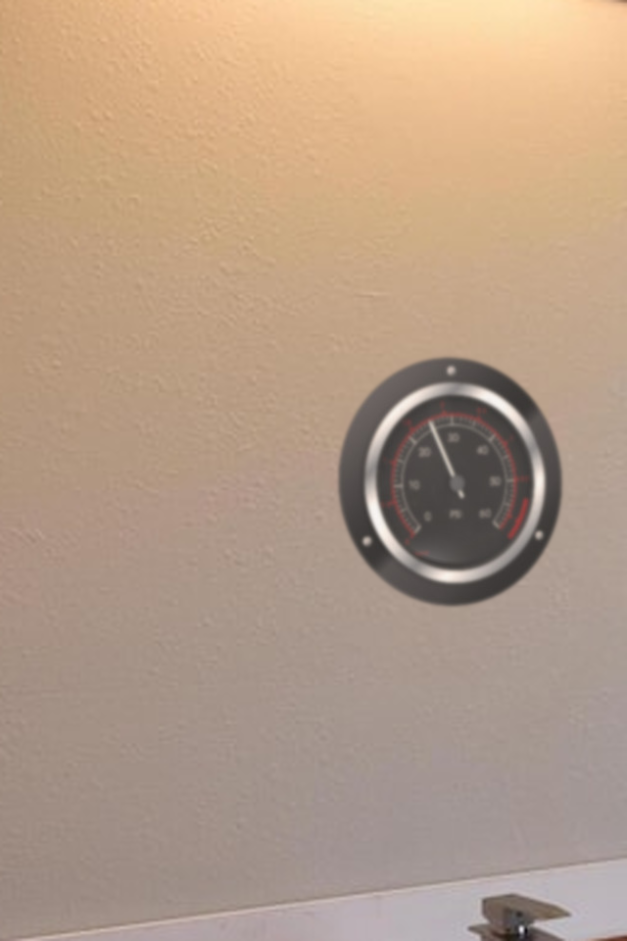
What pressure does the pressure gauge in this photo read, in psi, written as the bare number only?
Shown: 25
